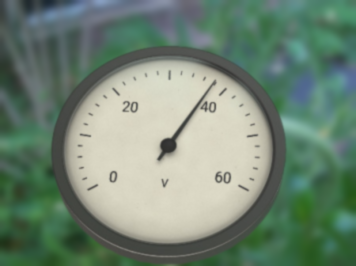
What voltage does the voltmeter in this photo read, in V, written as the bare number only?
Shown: 38
